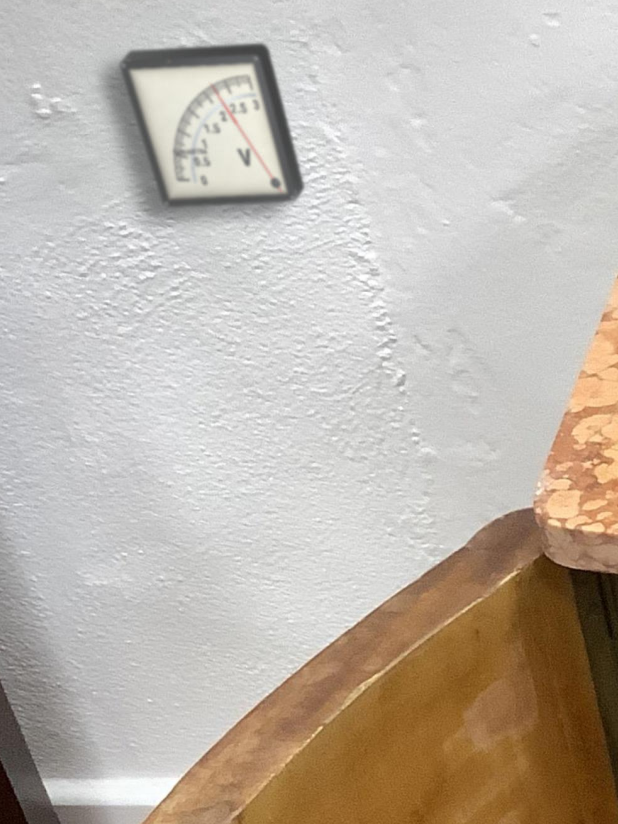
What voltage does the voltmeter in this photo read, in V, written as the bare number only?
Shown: 2.25
